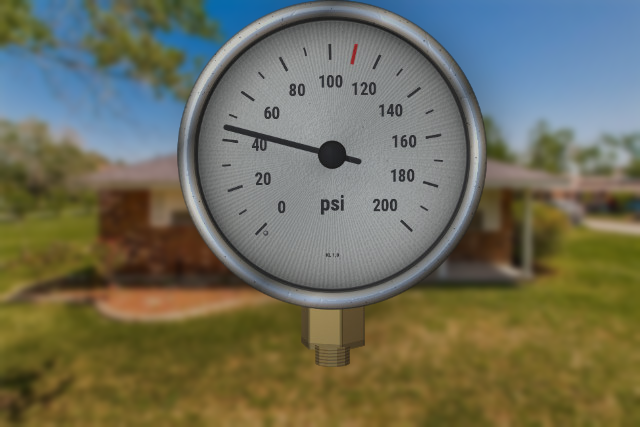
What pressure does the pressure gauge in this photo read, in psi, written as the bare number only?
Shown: 45
